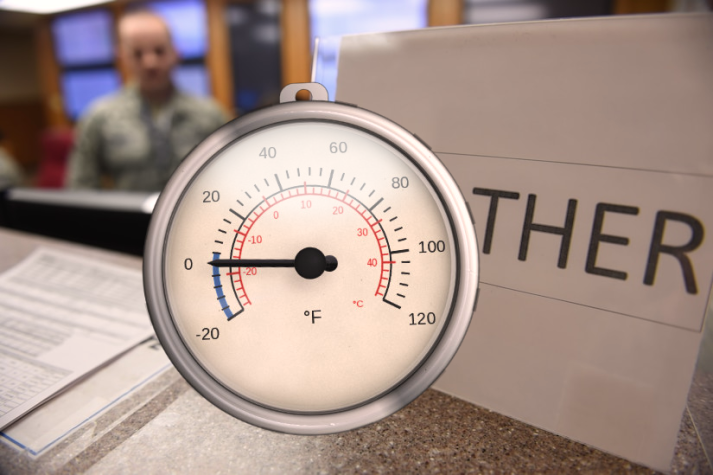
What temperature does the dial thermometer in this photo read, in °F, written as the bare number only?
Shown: 0
